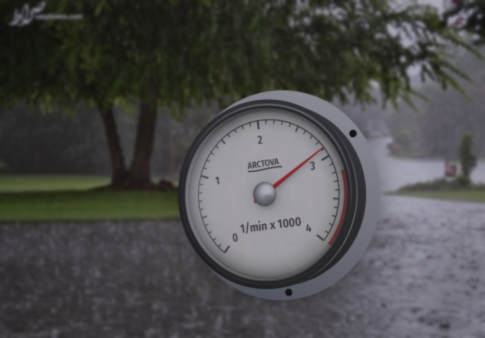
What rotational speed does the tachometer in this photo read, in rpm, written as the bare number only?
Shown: 2900
